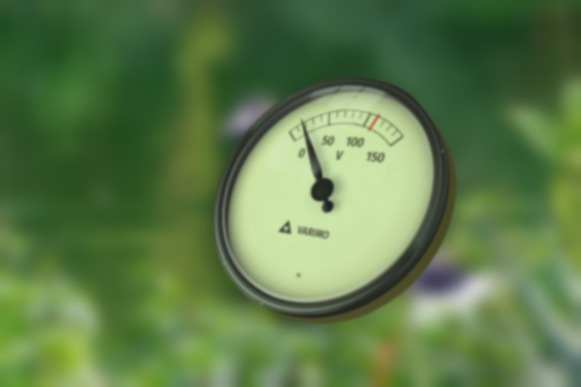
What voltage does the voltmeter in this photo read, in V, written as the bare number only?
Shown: 20
